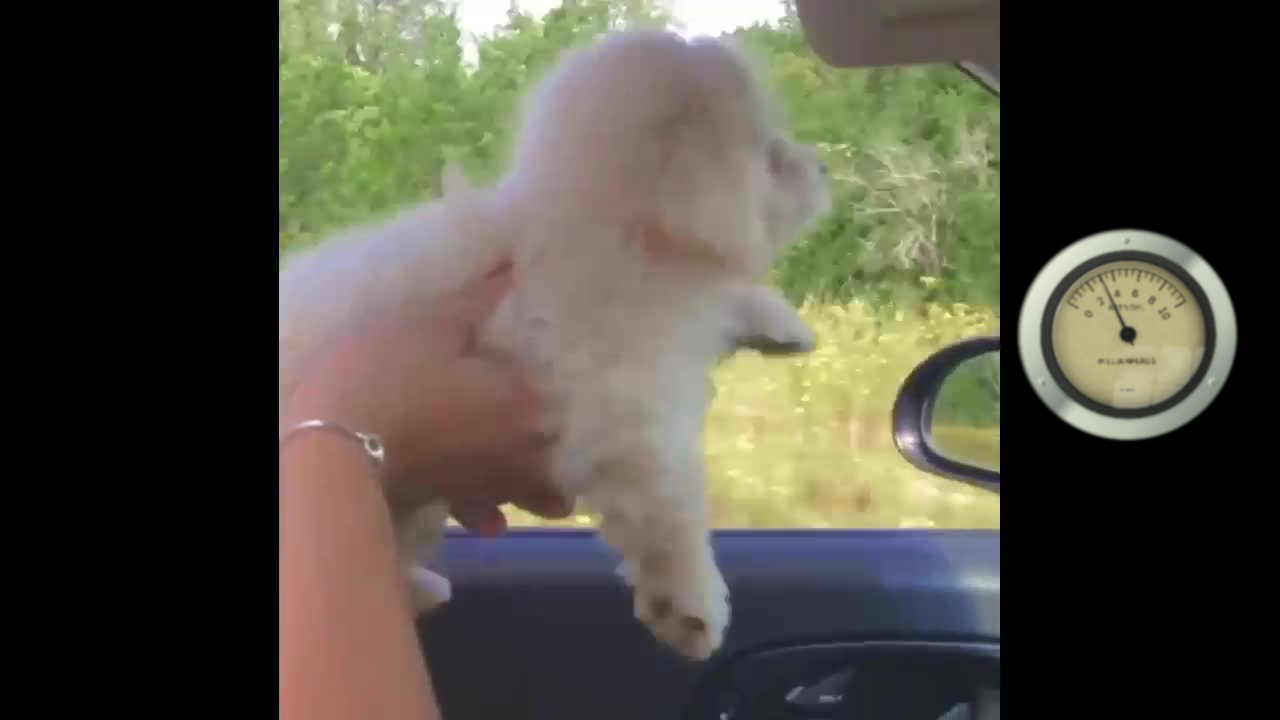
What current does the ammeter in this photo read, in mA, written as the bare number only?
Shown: 3
